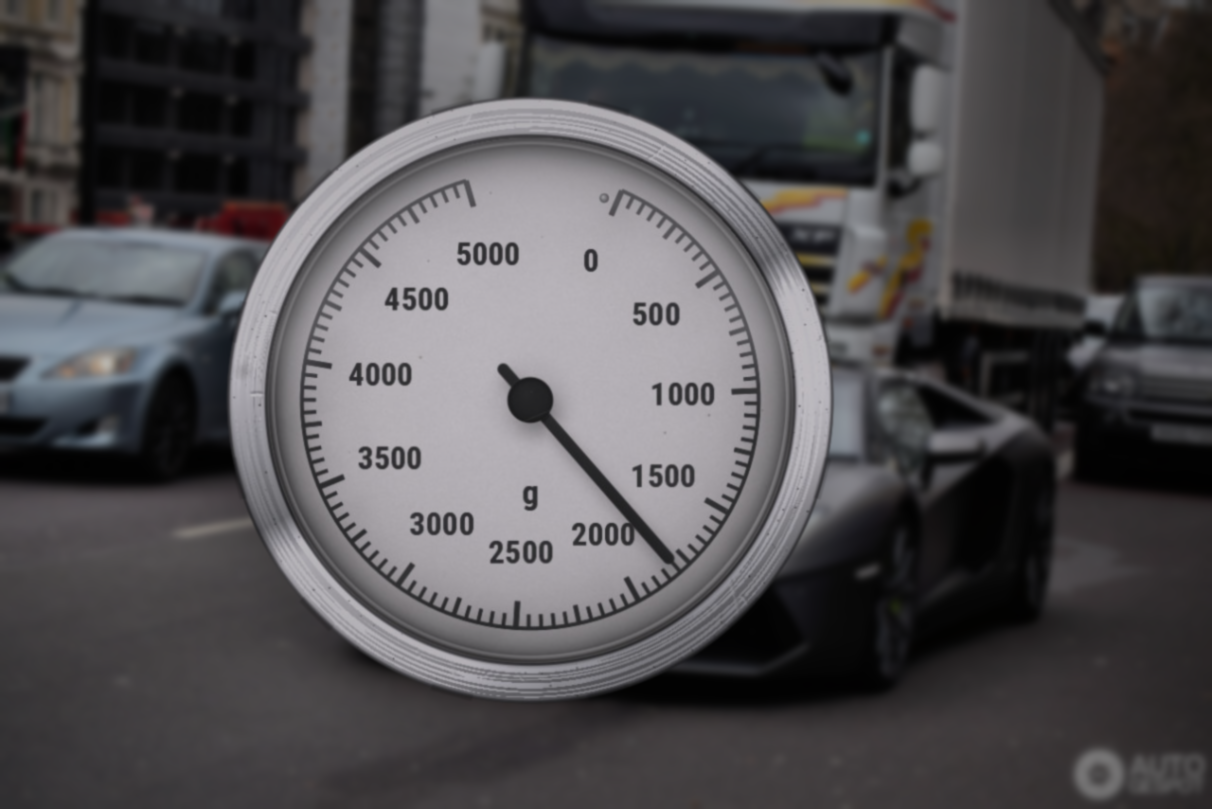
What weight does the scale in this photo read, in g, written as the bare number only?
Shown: 1800
